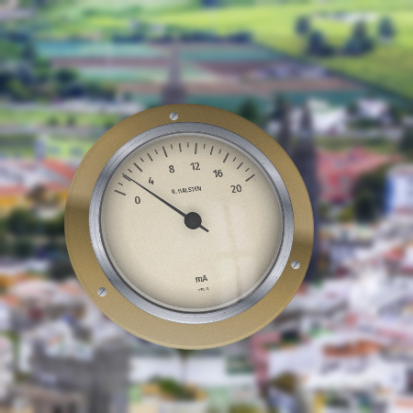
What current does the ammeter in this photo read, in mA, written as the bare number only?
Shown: 2
